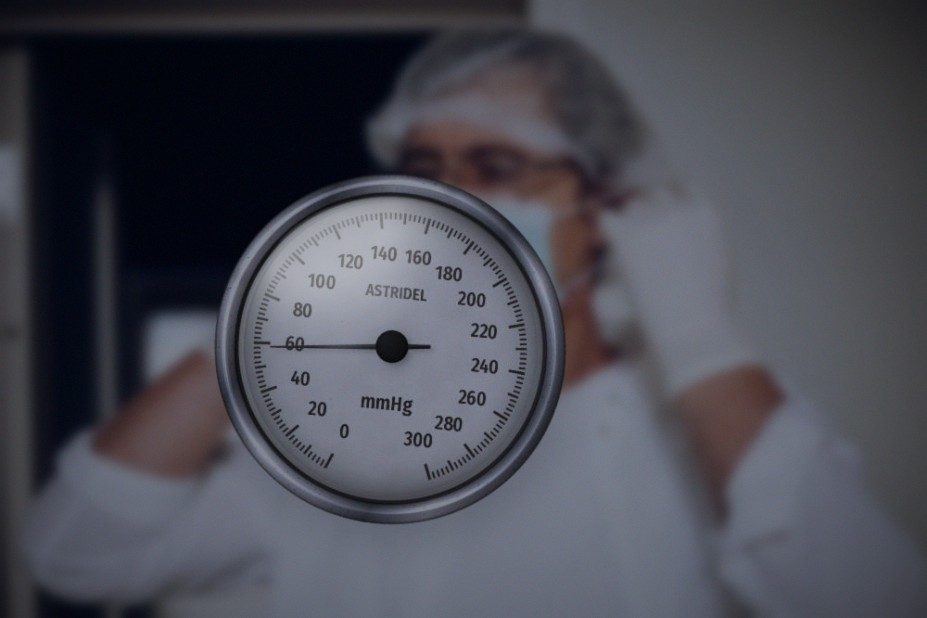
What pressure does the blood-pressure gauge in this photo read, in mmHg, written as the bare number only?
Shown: 58
